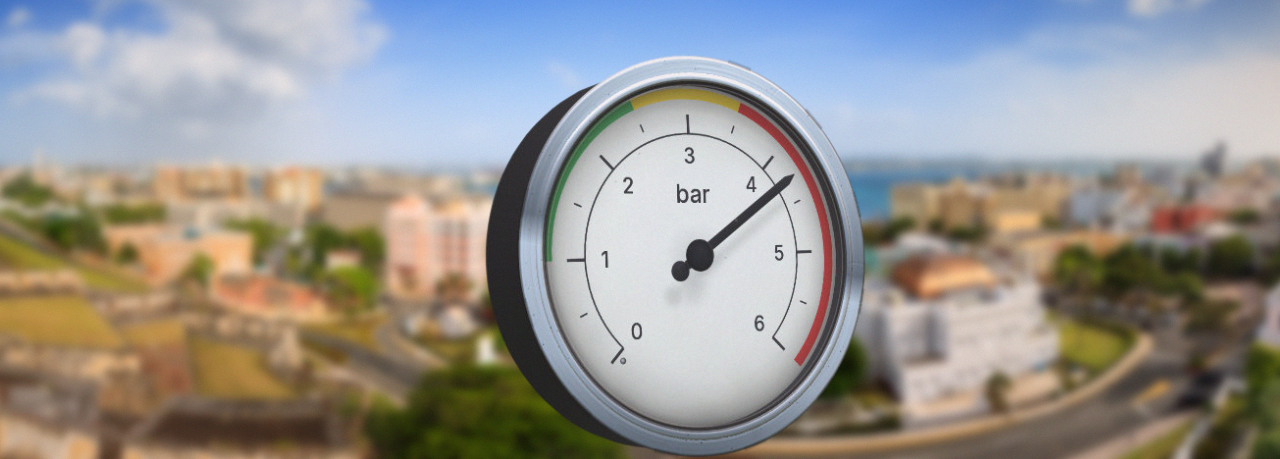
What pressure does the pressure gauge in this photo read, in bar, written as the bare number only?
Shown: 4.25
